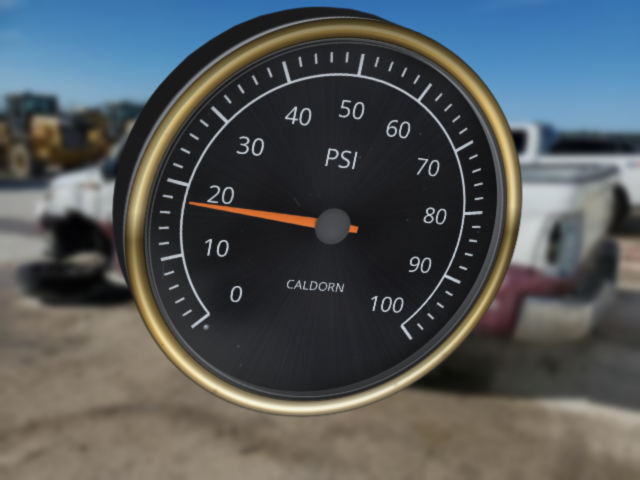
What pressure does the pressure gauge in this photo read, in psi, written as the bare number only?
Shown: 18
